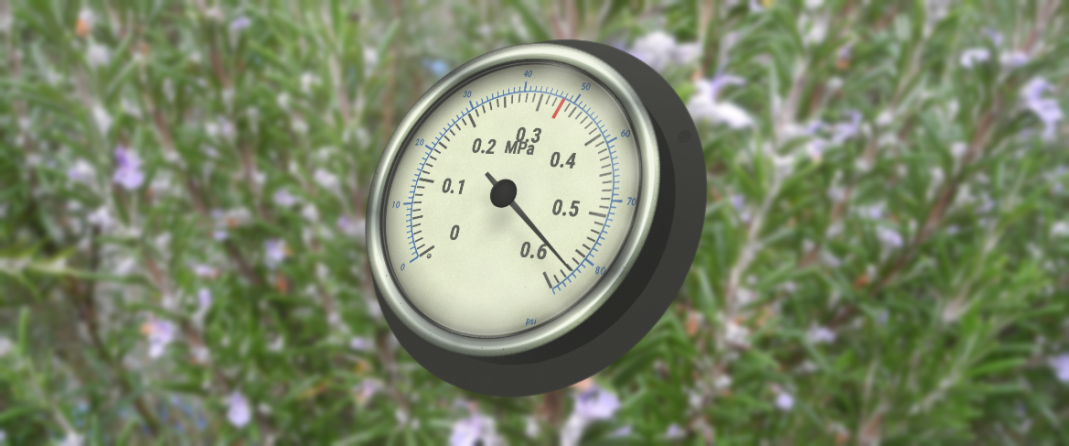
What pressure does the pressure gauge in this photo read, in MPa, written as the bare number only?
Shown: 0.57
